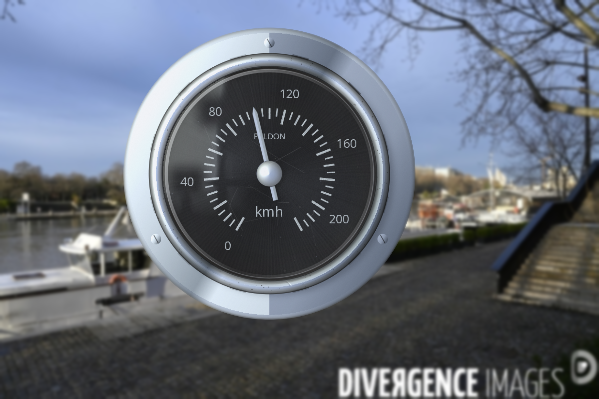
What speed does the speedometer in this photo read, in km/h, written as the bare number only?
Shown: 100
